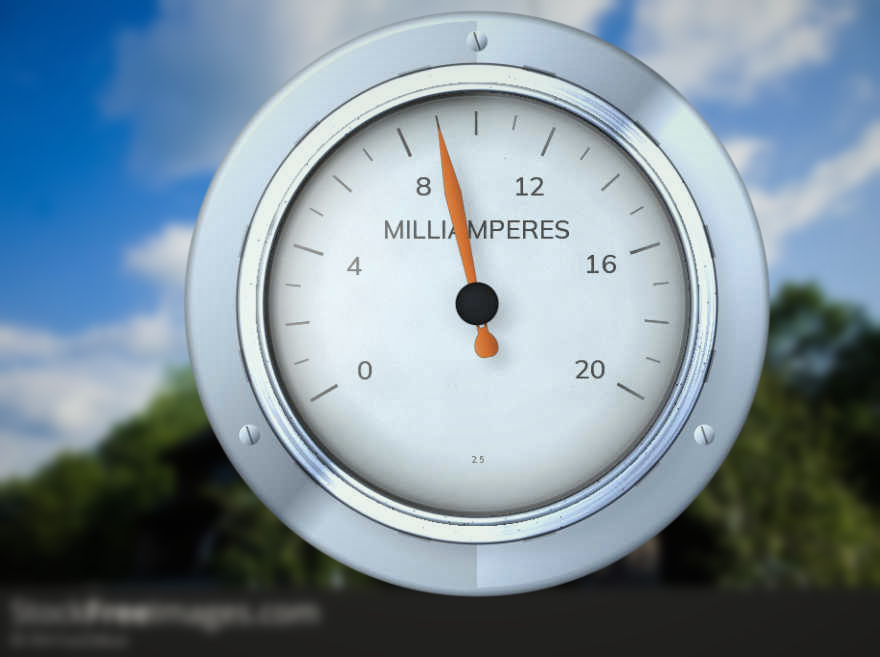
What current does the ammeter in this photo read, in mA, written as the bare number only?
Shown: 9
